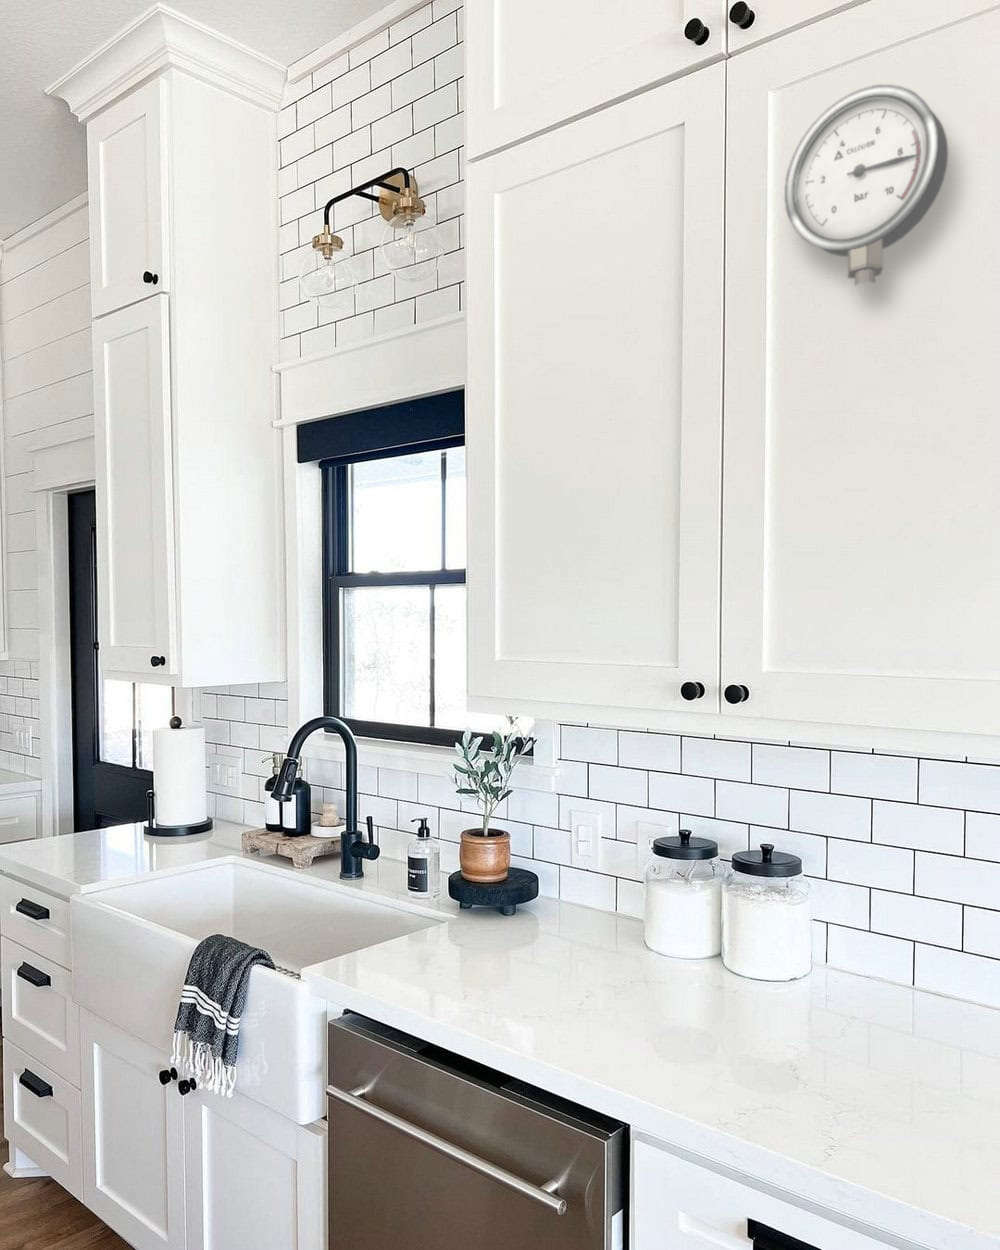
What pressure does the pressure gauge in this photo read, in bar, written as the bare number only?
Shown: 8.5
